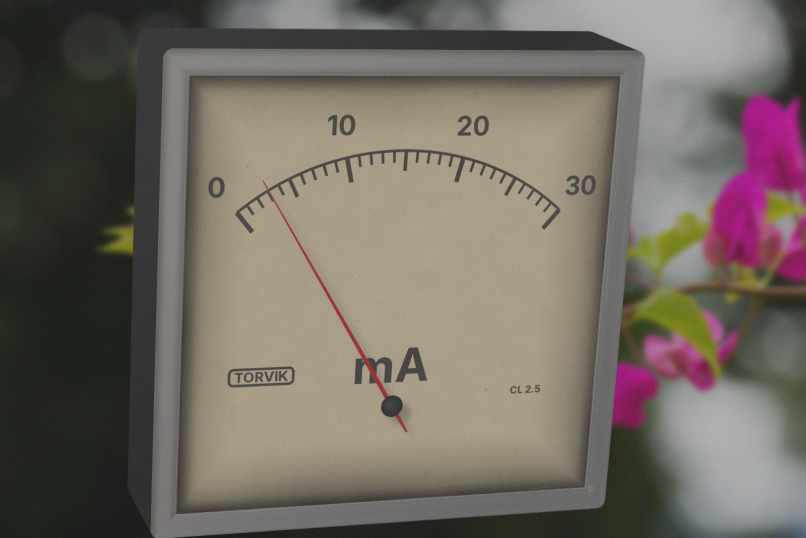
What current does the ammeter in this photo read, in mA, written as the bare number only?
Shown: 3
